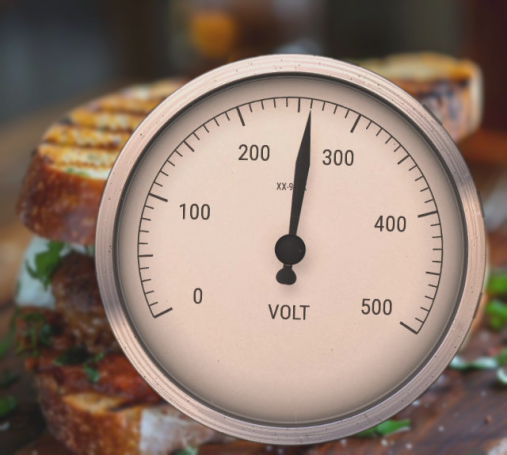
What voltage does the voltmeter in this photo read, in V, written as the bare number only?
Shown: 260
